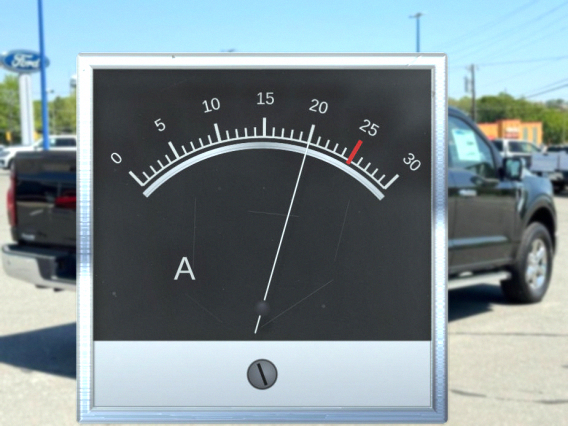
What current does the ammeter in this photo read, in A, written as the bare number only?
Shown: 20
